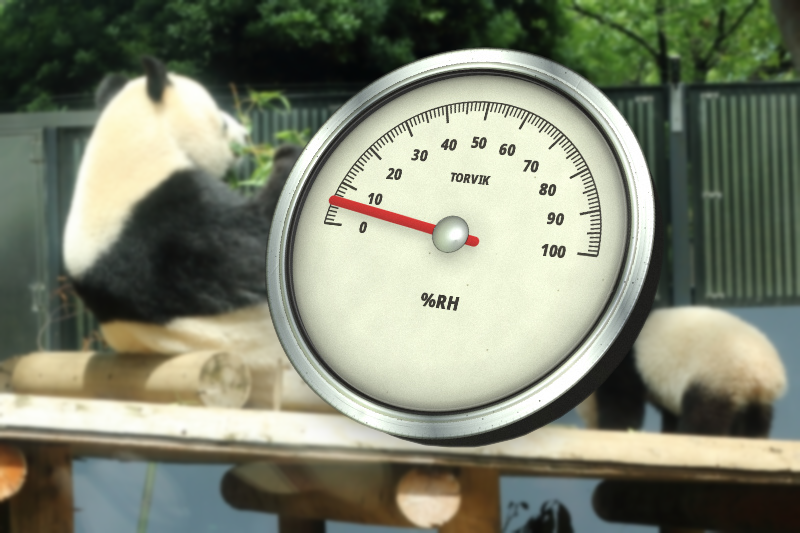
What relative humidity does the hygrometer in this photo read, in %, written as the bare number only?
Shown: 5
